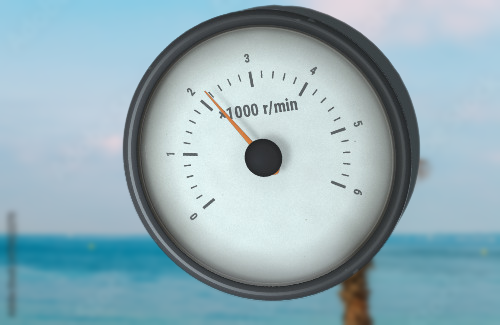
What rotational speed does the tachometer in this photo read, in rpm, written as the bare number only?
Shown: 2200
